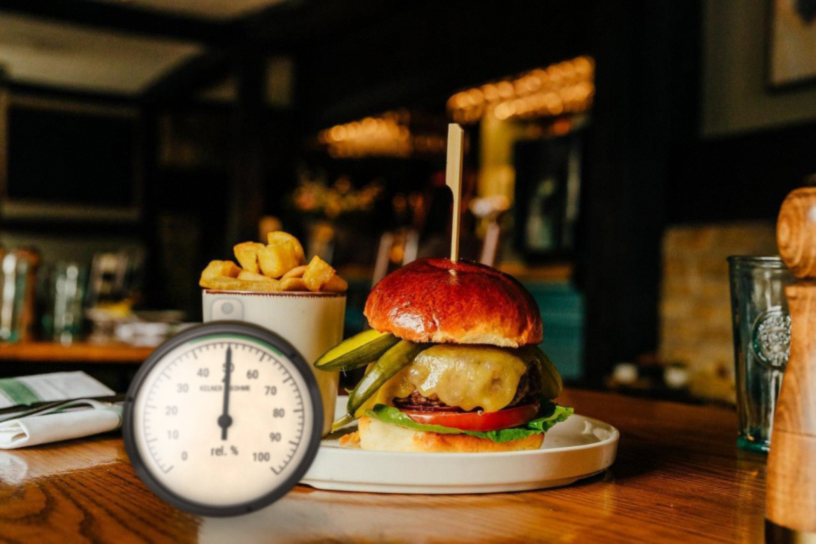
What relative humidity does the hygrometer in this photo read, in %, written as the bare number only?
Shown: 50
